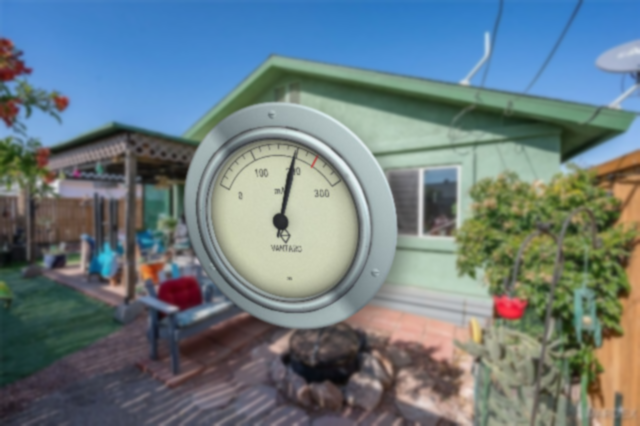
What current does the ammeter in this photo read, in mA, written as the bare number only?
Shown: 200
